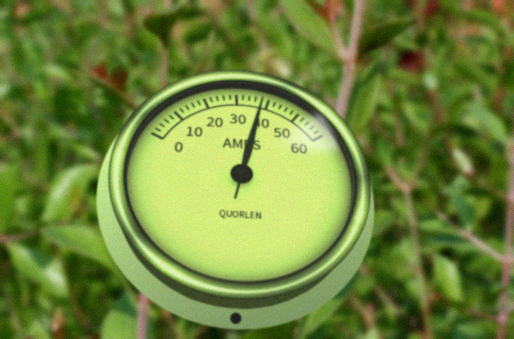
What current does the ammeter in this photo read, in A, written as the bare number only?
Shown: 38
